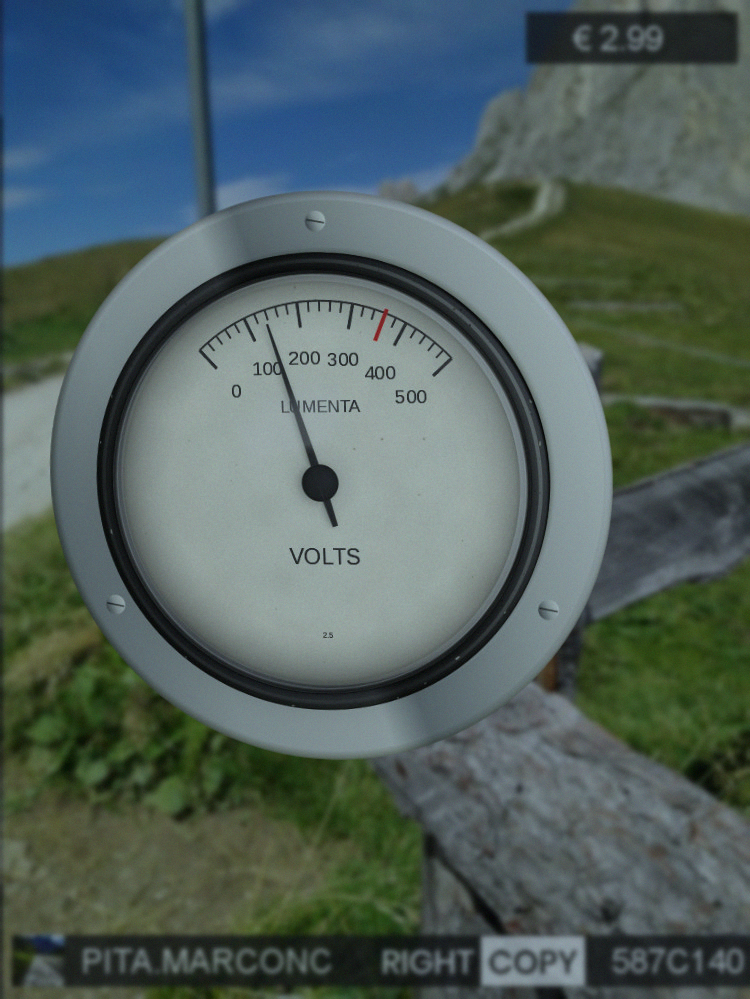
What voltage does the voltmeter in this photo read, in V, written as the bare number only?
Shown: 140
